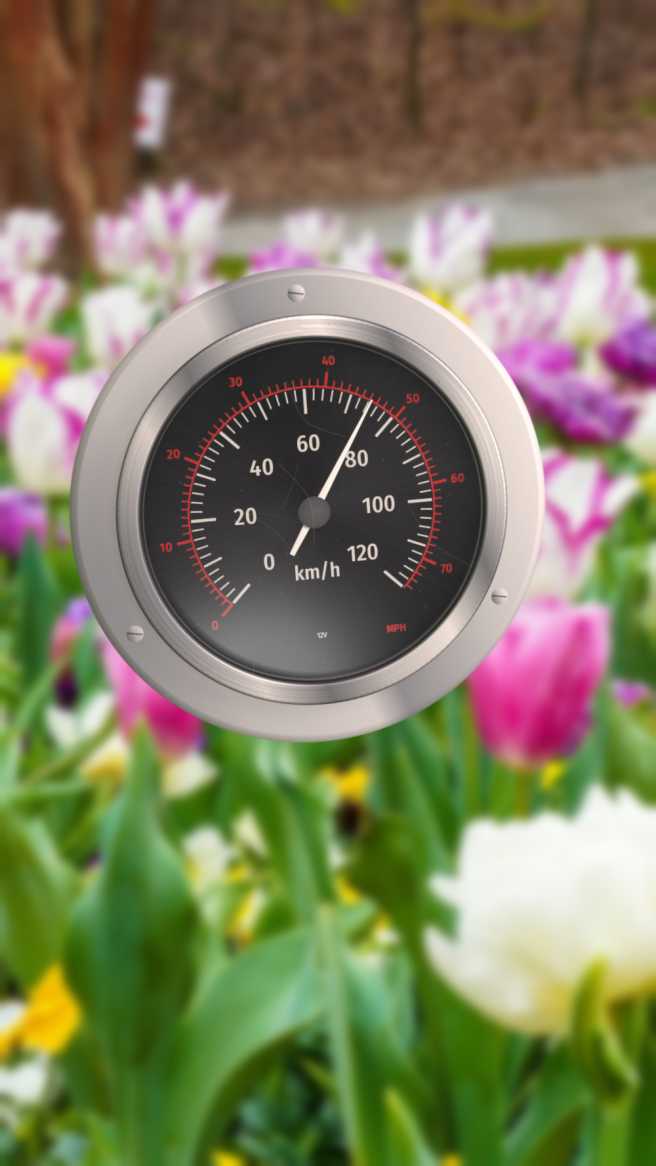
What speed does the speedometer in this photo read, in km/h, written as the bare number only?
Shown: 74
